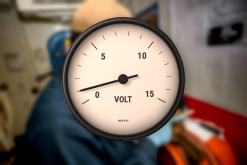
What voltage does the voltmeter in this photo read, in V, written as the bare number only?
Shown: 1
